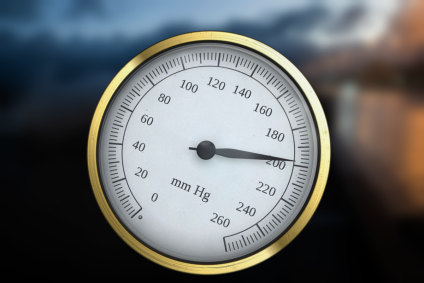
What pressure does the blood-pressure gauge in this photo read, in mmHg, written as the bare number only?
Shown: 198
